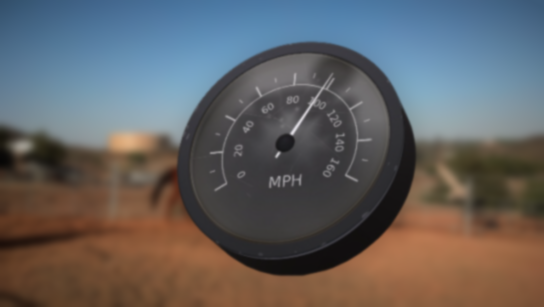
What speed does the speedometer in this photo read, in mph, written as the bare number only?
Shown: 100
